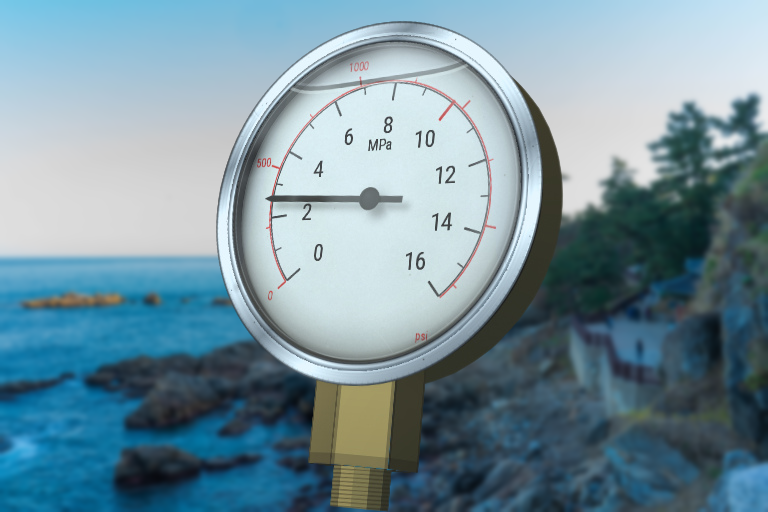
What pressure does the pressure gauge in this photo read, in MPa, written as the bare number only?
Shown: 2.5
